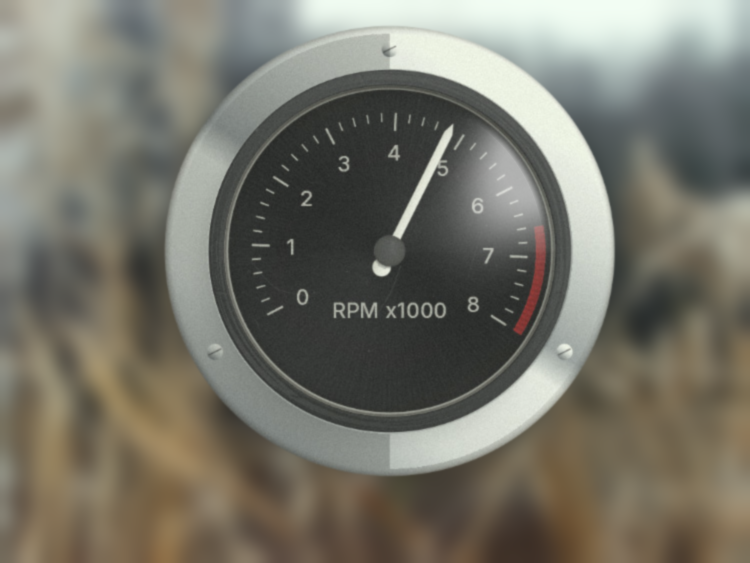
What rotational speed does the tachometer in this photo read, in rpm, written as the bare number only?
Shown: 4800
